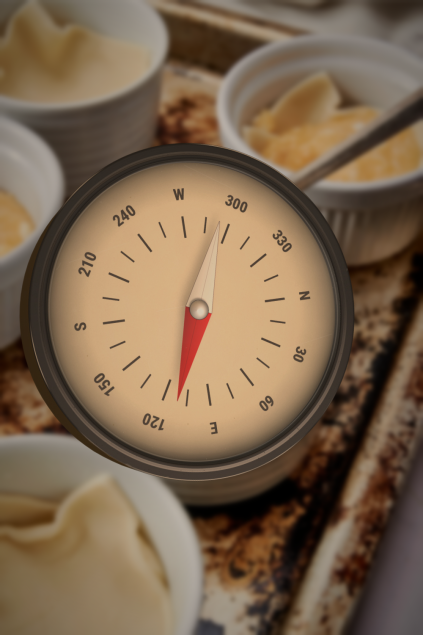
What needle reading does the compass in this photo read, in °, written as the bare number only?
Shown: 112.5
